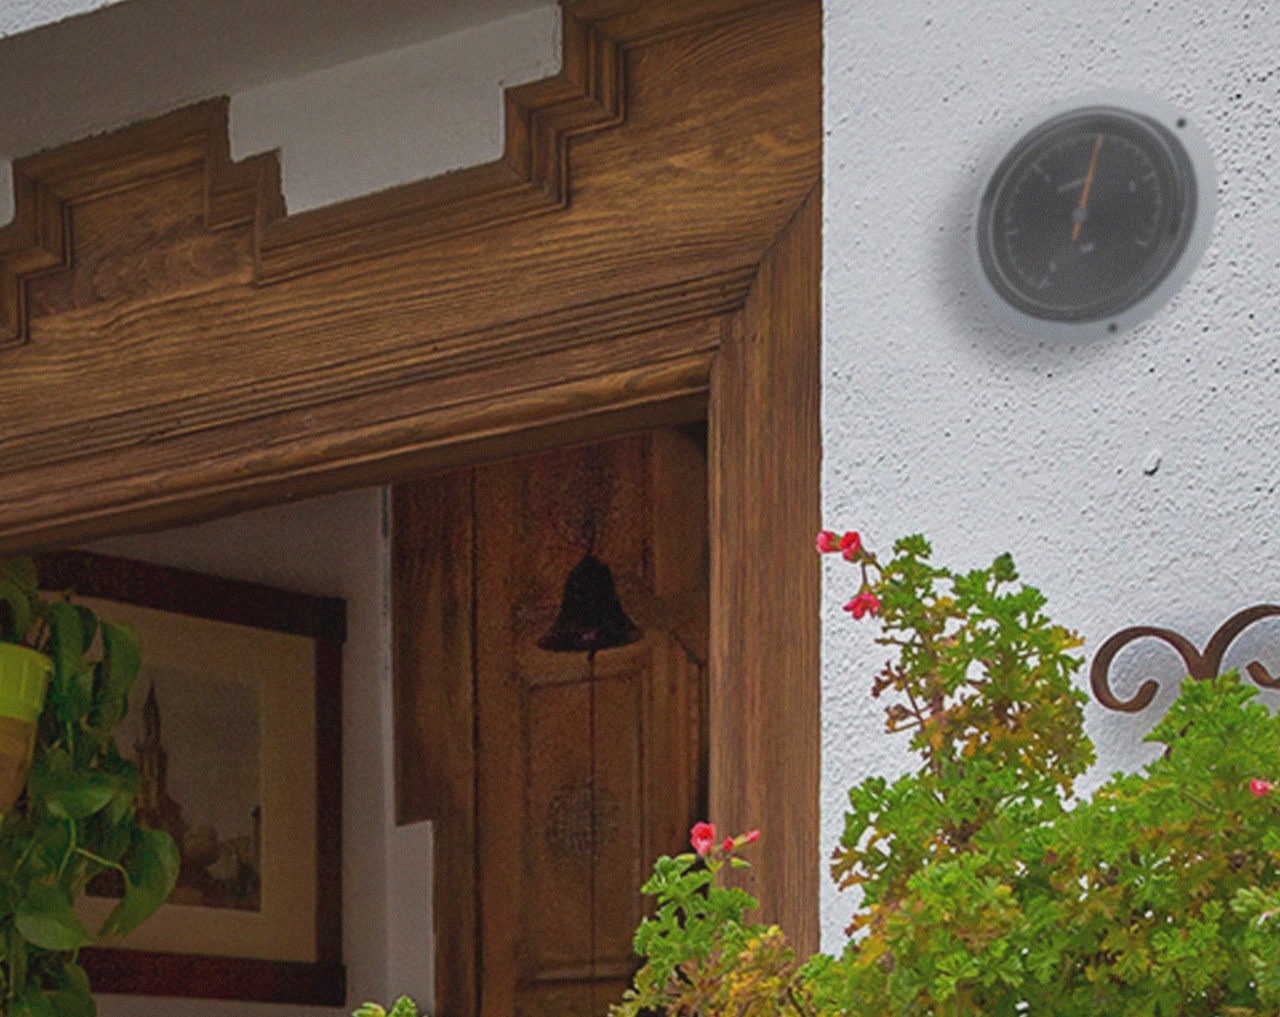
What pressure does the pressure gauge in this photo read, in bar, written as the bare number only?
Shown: 1.5
